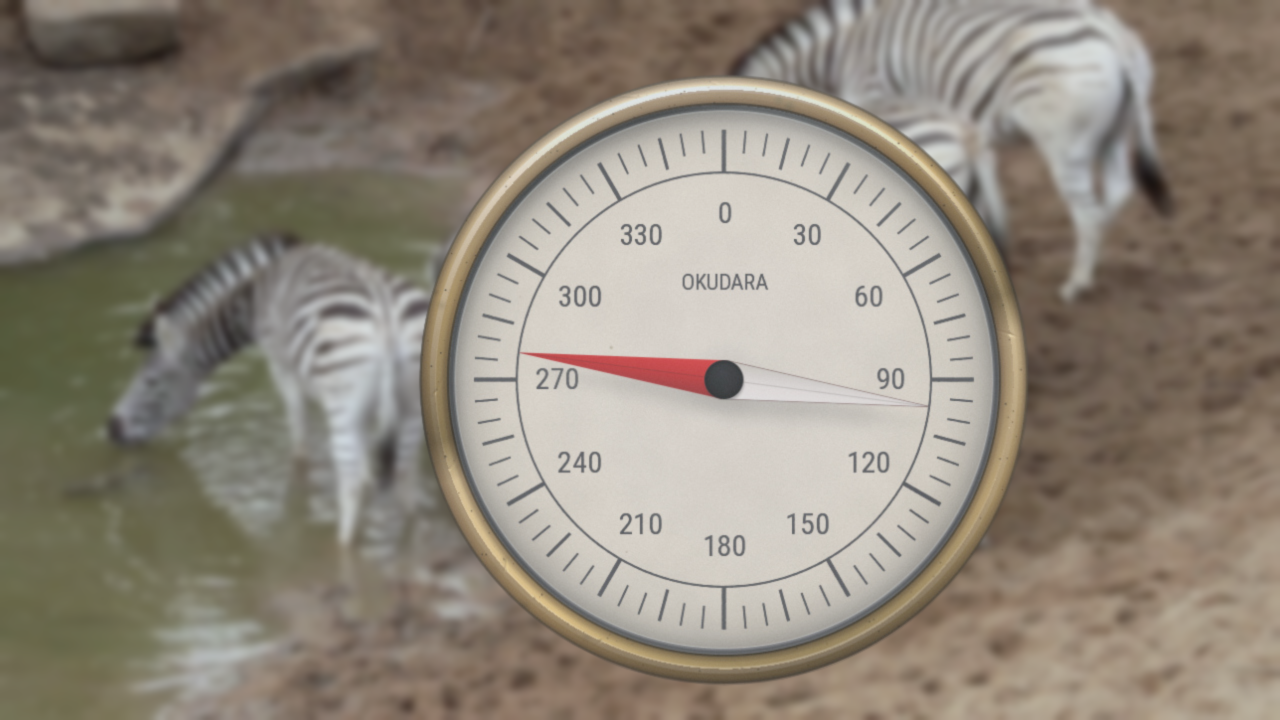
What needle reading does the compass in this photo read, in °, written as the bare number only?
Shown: 277.5
